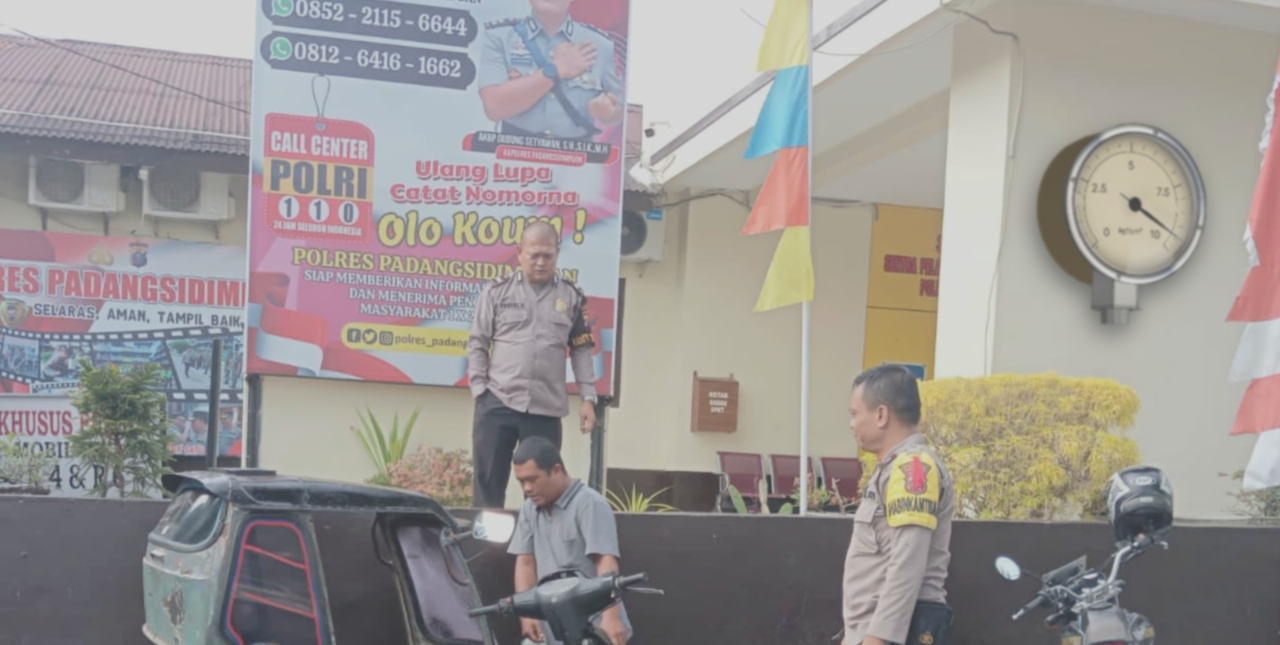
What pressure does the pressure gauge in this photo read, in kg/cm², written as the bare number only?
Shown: 9.5
